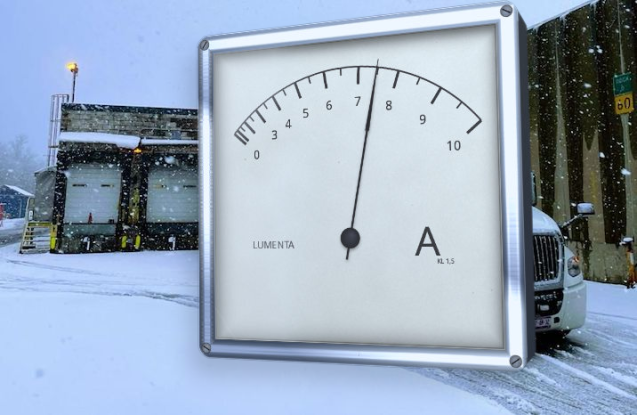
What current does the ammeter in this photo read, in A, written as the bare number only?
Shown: 7.5
